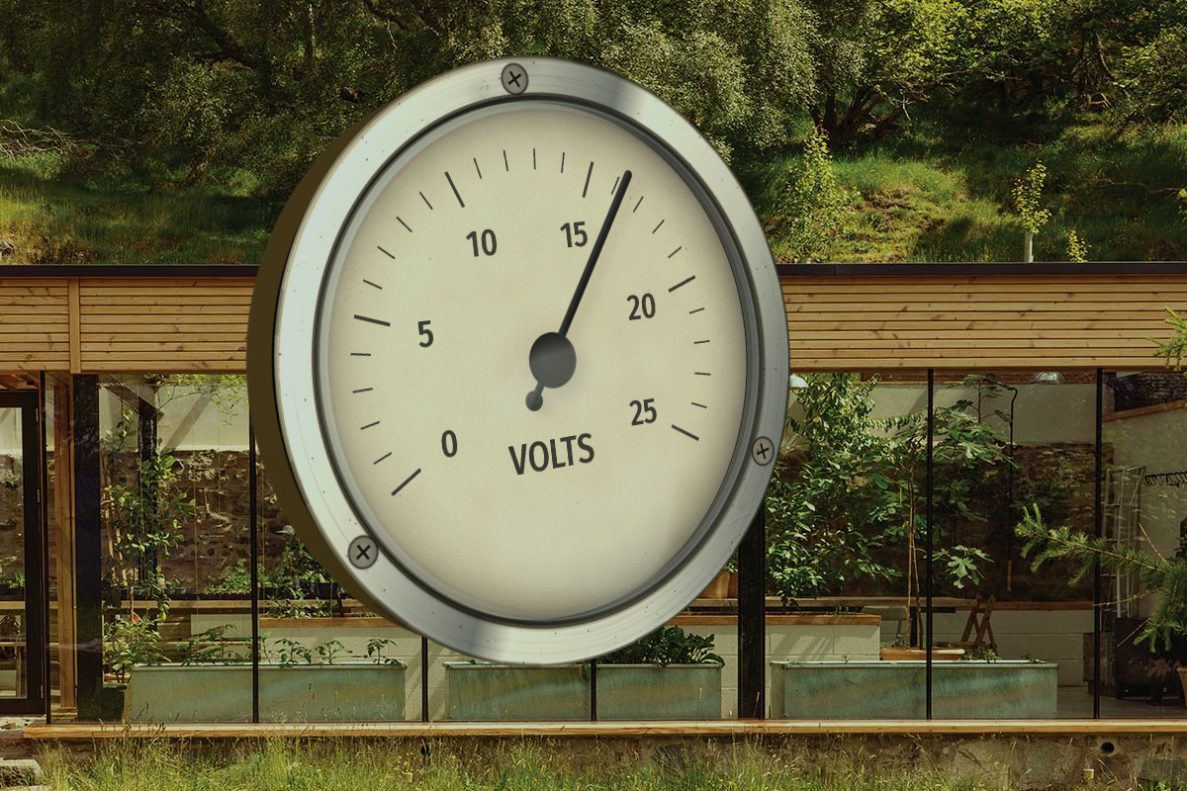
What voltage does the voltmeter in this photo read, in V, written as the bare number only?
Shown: 16
